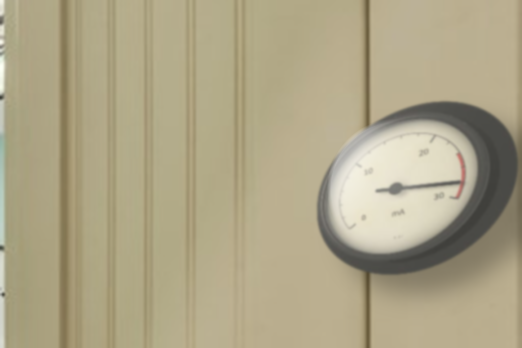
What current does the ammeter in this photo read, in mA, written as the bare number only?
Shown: 28
